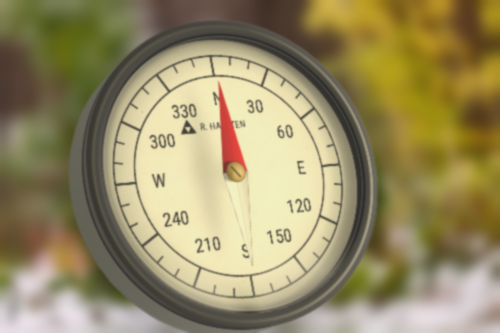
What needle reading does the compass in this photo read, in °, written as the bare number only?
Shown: 0
